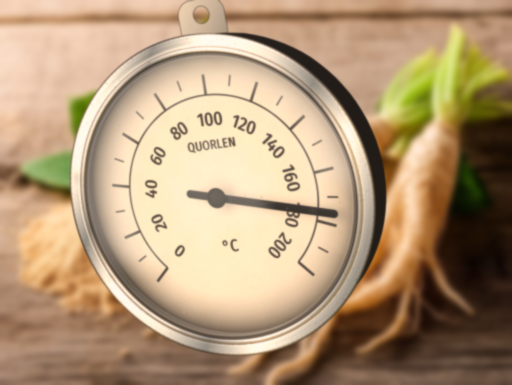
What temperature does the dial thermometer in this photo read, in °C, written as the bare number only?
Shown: 175
